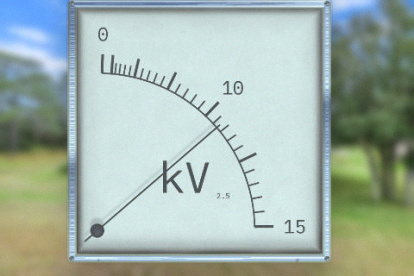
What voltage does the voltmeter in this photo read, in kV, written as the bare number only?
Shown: 10.75
